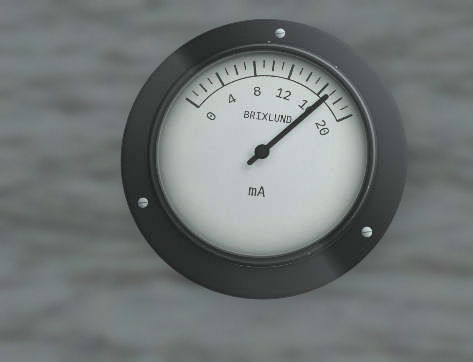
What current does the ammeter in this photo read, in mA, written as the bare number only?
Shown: 17
